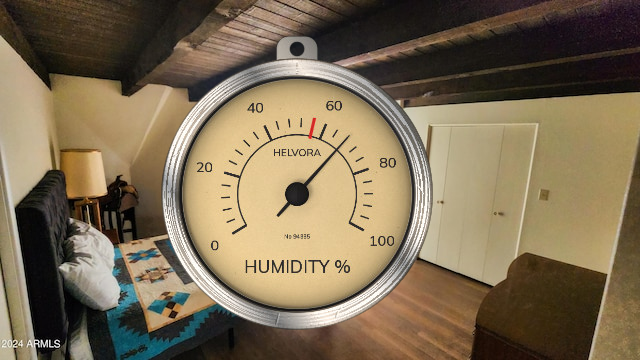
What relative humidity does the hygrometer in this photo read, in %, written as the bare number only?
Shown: 68
